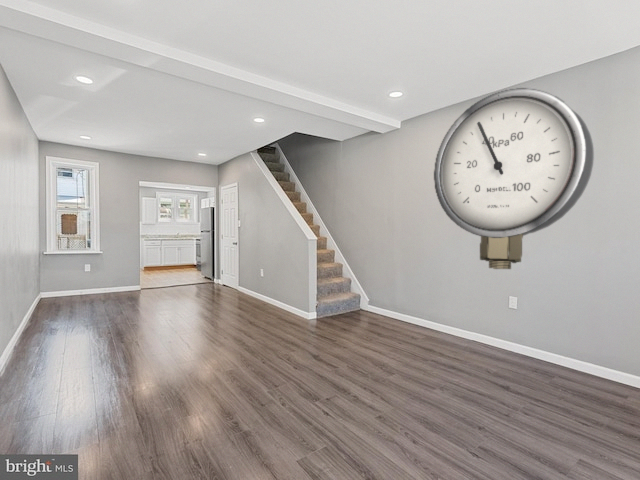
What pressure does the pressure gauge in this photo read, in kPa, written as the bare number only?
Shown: 40
